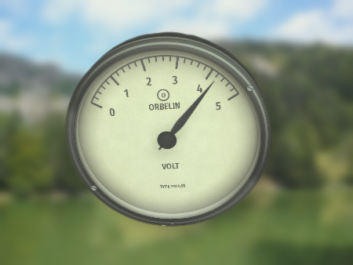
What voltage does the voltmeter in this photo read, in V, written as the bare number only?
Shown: 4.2
